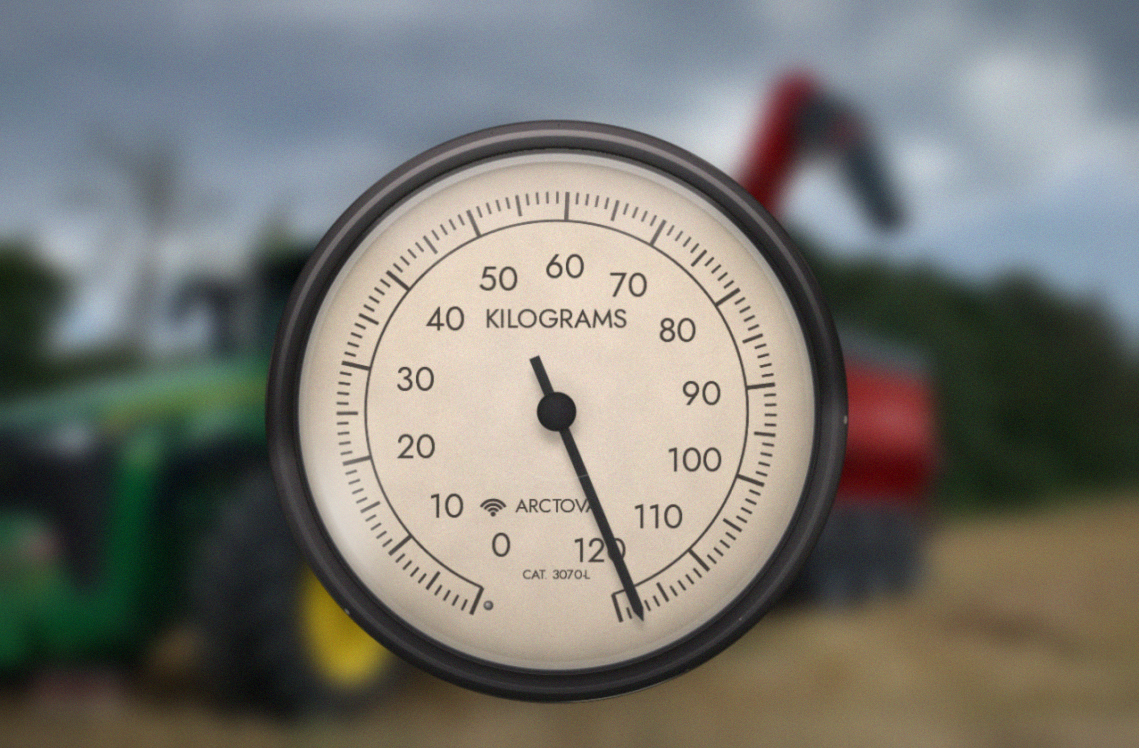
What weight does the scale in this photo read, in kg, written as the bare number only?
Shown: 118
